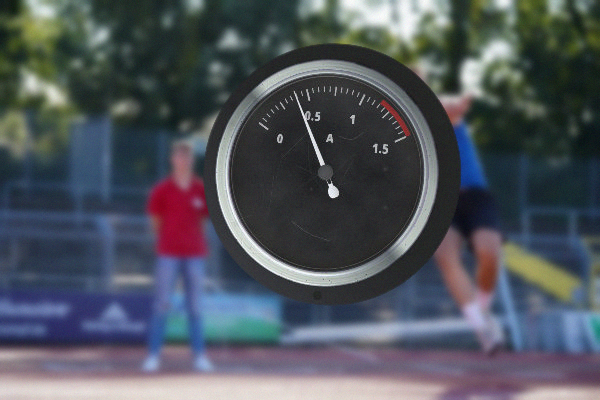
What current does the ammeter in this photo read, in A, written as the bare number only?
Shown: 0.4
